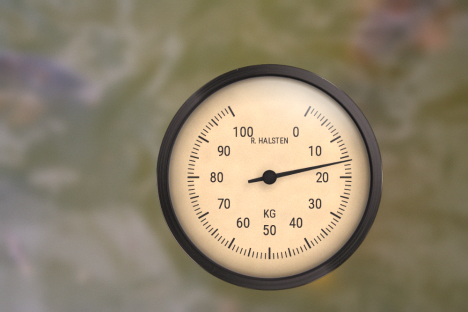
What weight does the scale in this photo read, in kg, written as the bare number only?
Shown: 16
